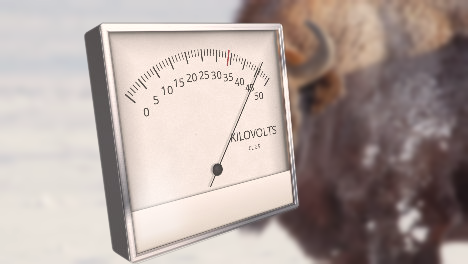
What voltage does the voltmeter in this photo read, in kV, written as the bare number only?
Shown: 45
